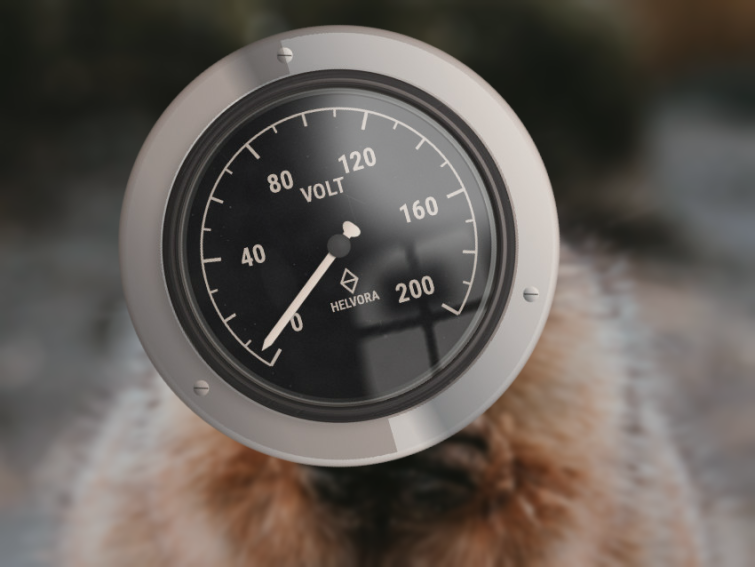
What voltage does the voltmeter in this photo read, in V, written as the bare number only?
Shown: 5
